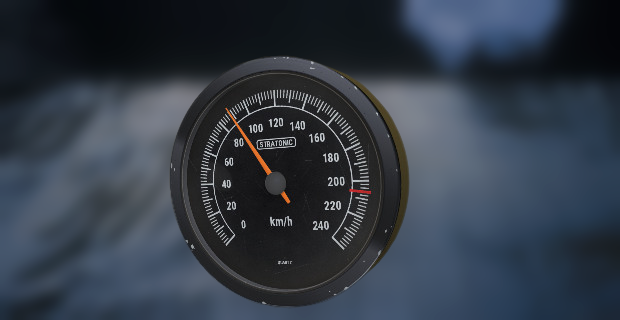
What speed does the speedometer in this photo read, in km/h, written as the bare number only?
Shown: 90
